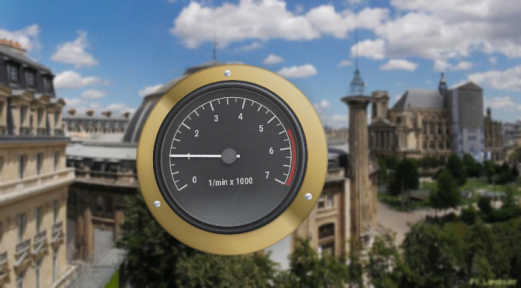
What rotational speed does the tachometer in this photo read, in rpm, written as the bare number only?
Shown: 1000
